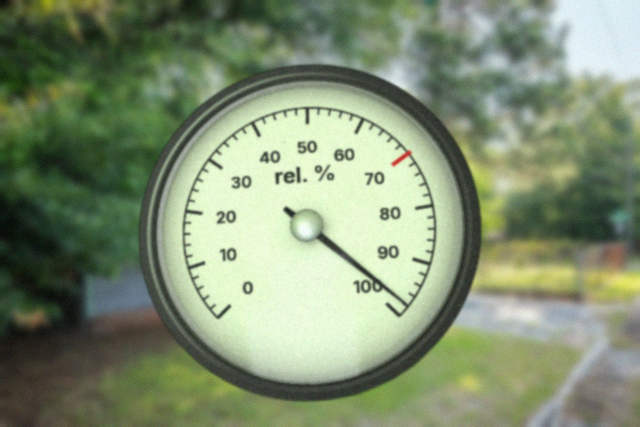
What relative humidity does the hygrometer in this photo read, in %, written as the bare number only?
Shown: 98
